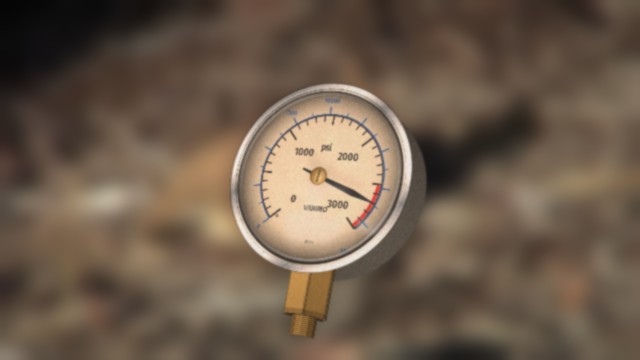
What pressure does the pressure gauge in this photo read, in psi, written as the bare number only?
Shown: 2700
